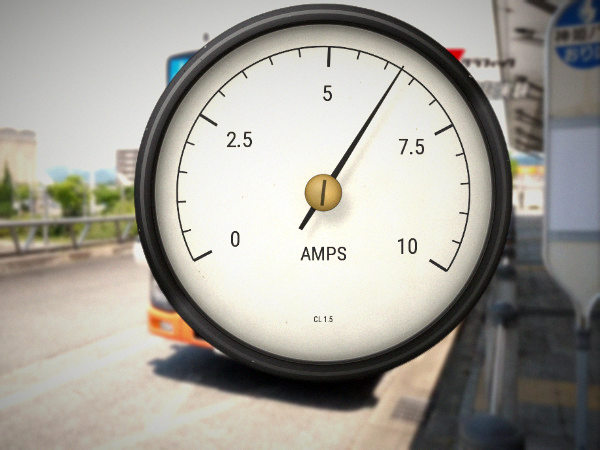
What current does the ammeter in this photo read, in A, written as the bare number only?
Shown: 6.25
